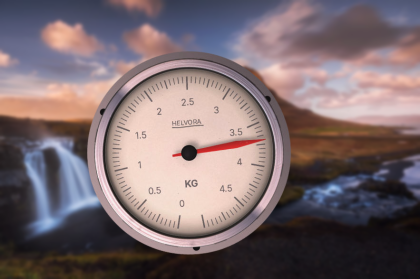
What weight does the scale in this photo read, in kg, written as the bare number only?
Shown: 3.7
